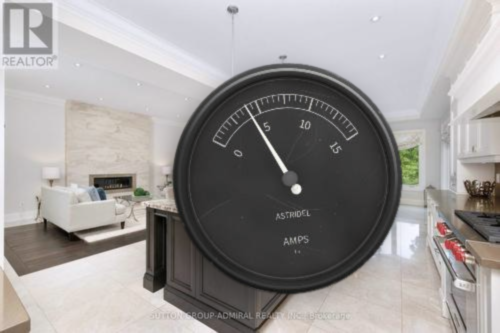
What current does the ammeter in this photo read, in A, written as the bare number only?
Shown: 4
